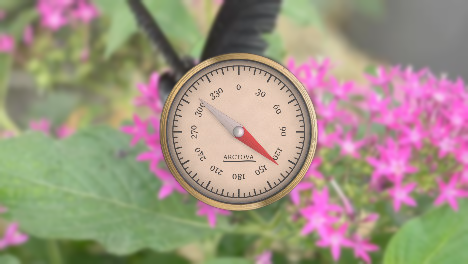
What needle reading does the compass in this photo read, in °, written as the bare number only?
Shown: 130
